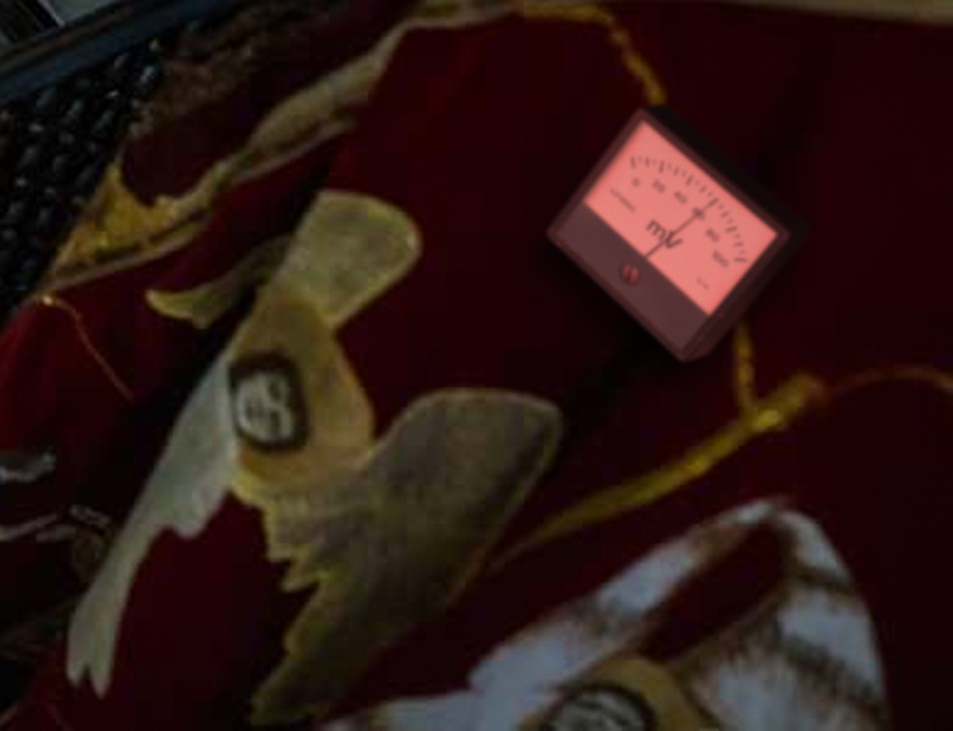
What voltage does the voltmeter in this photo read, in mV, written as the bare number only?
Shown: 60
